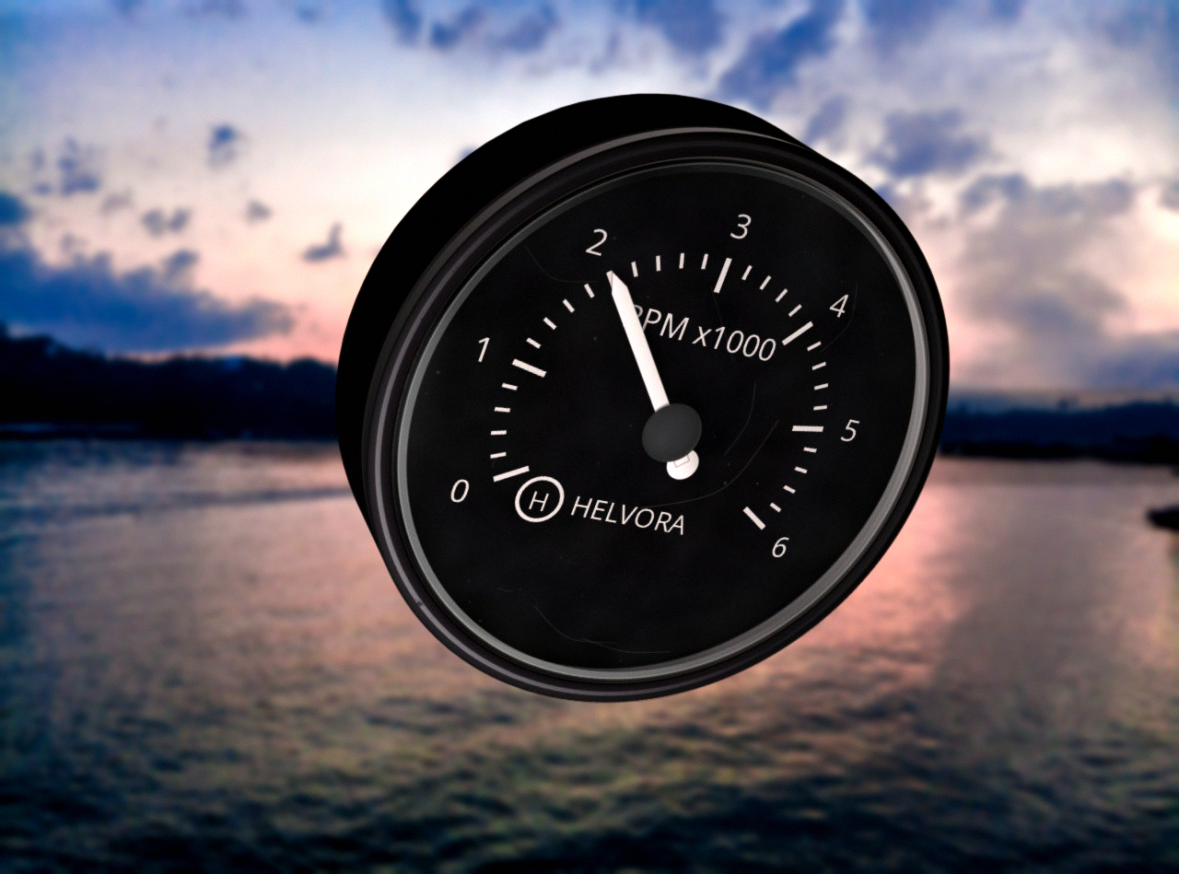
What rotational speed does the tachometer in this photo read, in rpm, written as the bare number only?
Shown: 2000
